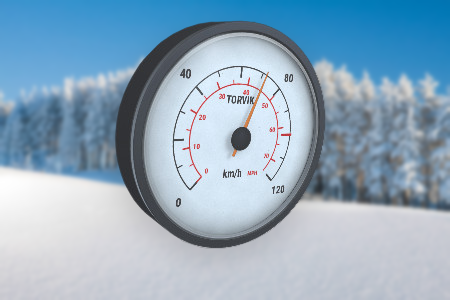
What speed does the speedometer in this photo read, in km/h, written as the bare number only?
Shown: 70
